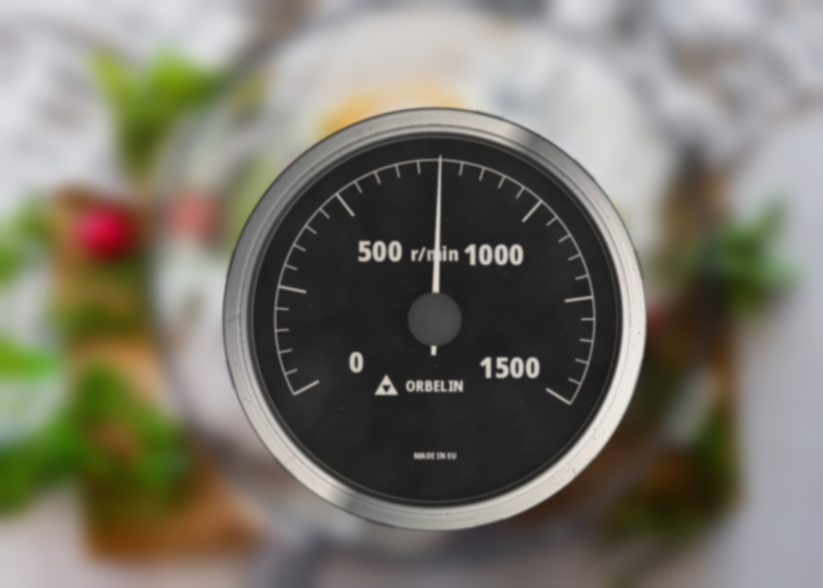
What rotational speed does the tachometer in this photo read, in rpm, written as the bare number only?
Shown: 750
